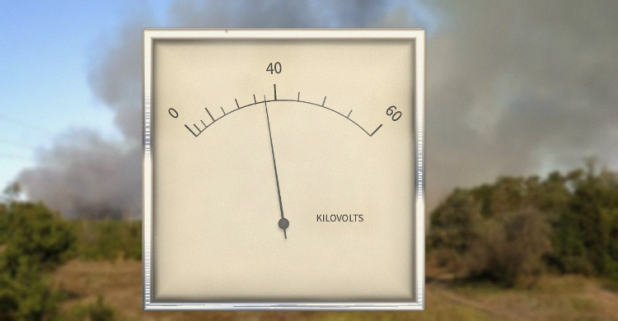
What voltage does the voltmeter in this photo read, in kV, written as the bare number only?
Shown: 37.5
